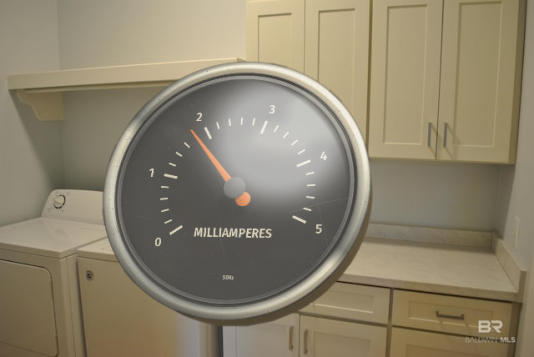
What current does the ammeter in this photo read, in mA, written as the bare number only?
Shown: 1.8
